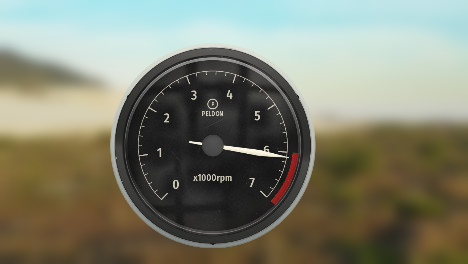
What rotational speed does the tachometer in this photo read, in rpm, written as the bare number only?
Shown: 6100
